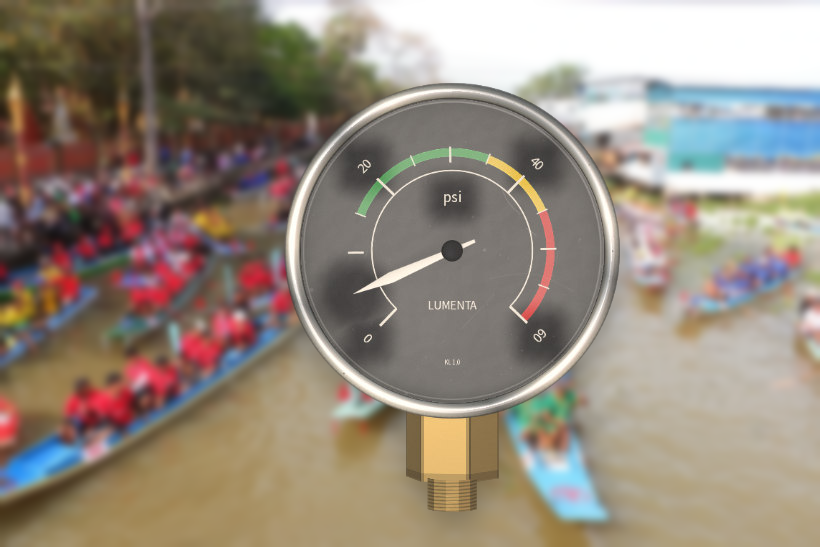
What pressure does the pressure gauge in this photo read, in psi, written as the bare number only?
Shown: 5
